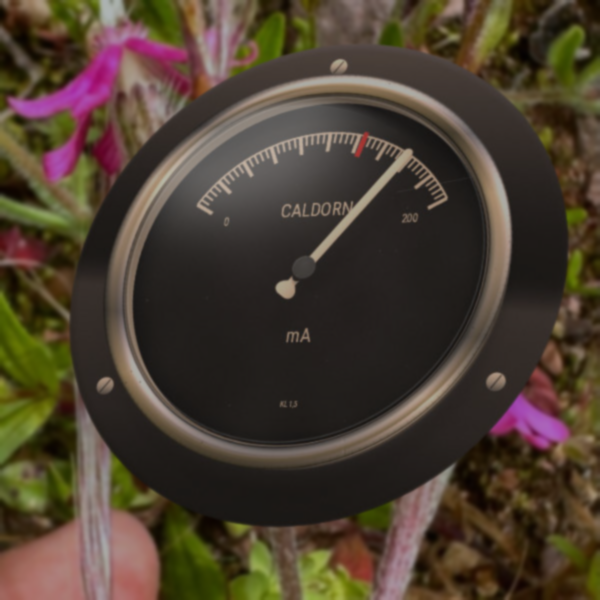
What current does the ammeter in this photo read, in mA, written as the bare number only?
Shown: 160
